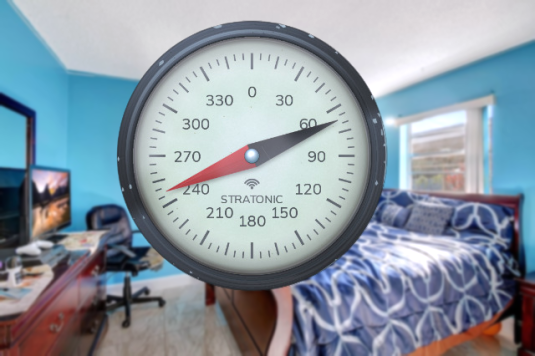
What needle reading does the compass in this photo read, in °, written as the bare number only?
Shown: 247.5
